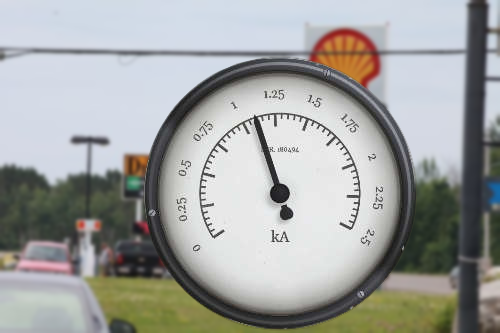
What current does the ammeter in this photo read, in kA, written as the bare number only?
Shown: 1.1
